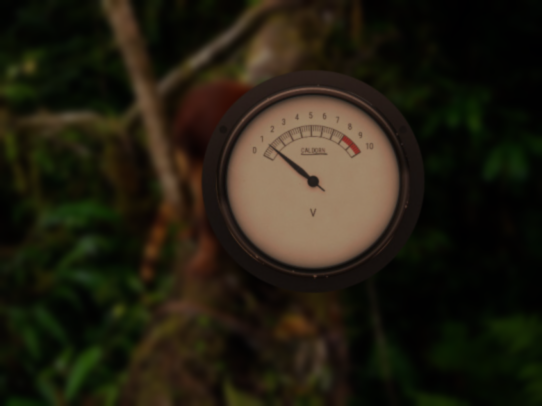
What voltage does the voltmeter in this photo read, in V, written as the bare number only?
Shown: 1
